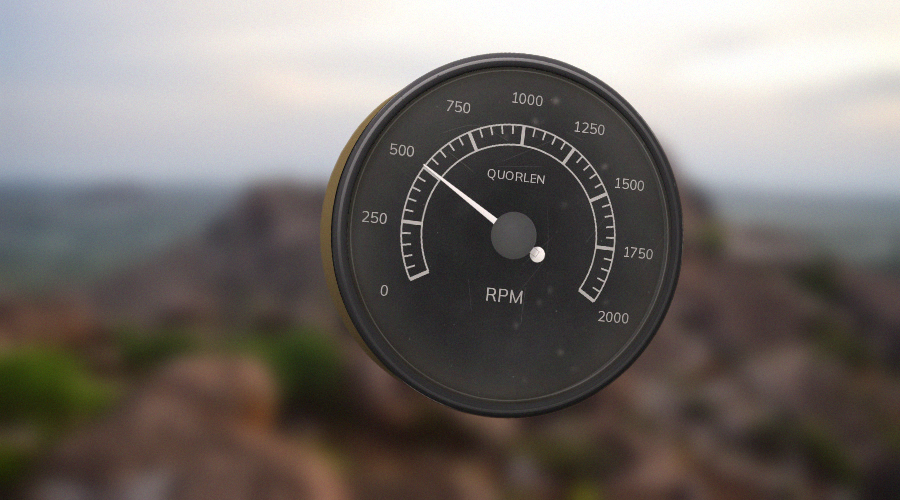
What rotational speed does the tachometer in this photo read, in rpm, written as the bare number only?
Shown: 500
